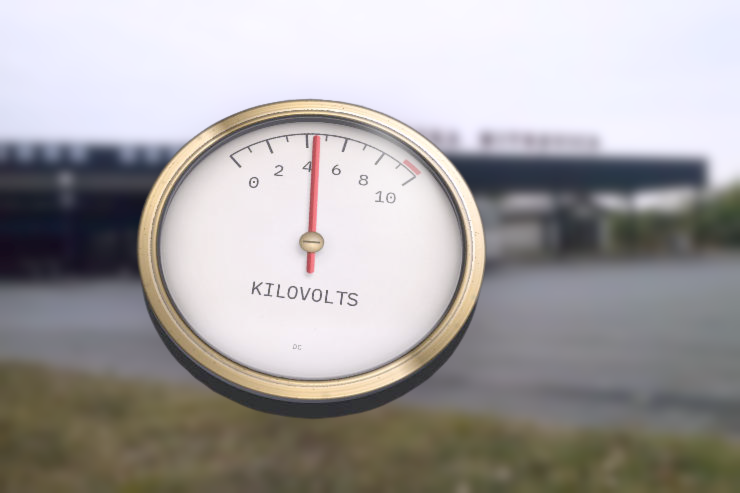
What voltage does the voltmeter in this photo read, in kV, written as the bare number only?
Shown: 4.5
